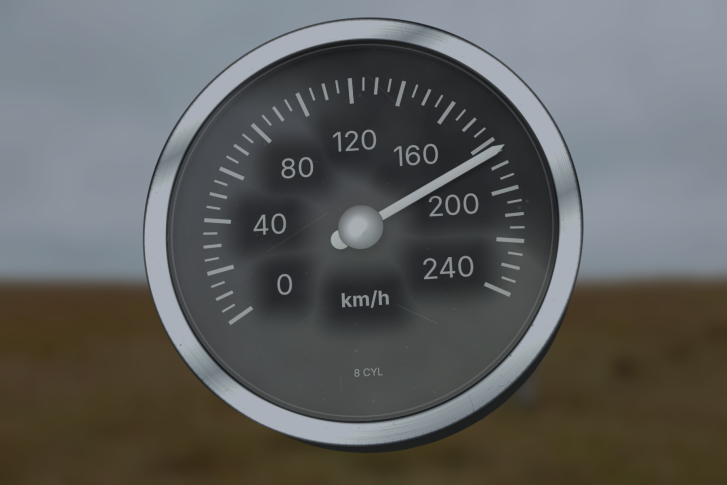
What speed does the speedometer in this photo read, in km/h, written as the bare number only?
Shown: 185
